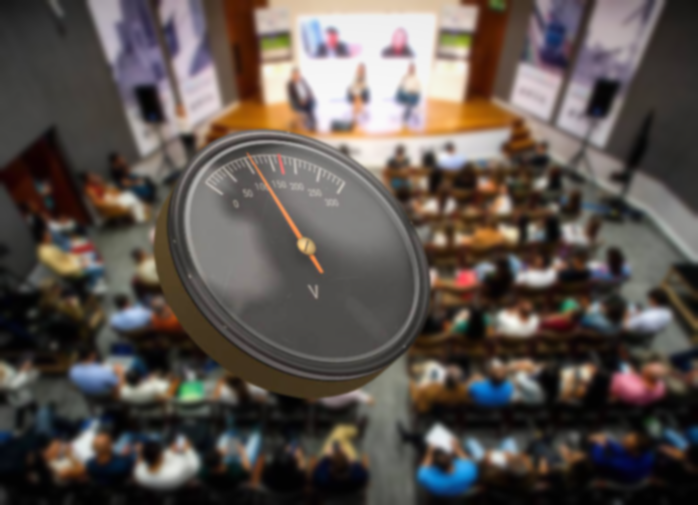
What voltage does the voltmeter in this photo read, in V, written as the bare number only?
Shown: 100
